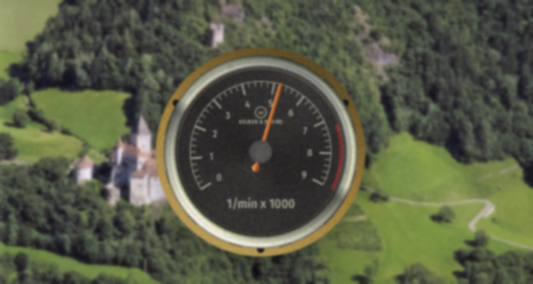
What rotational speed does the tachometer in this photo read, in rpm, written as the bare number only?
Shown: 5200
